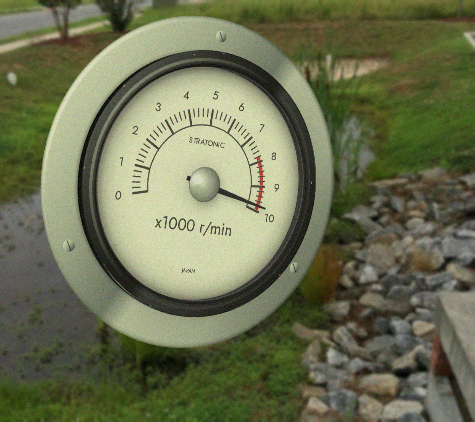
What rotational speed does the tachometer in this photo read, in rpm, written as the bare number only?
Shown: 9800
